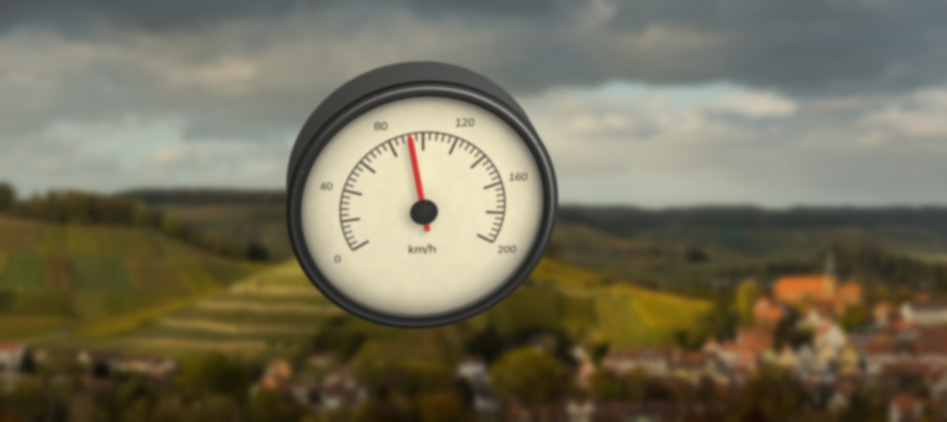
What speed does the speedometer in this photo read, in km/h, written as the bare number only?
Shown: 92
